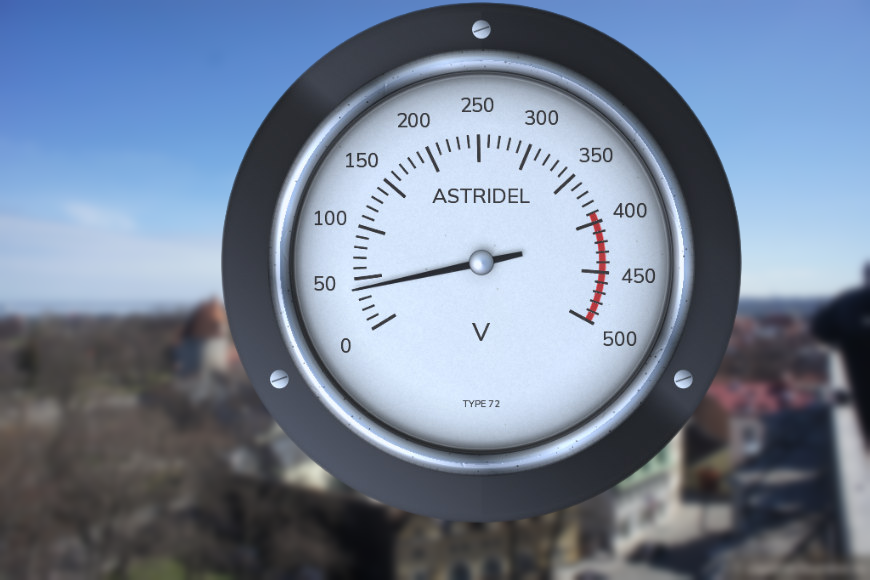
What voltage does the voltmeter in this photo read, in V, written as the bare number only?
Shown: 40
